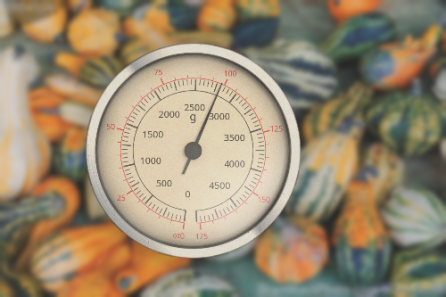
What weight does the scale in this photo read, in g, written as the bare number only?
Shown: 2800
